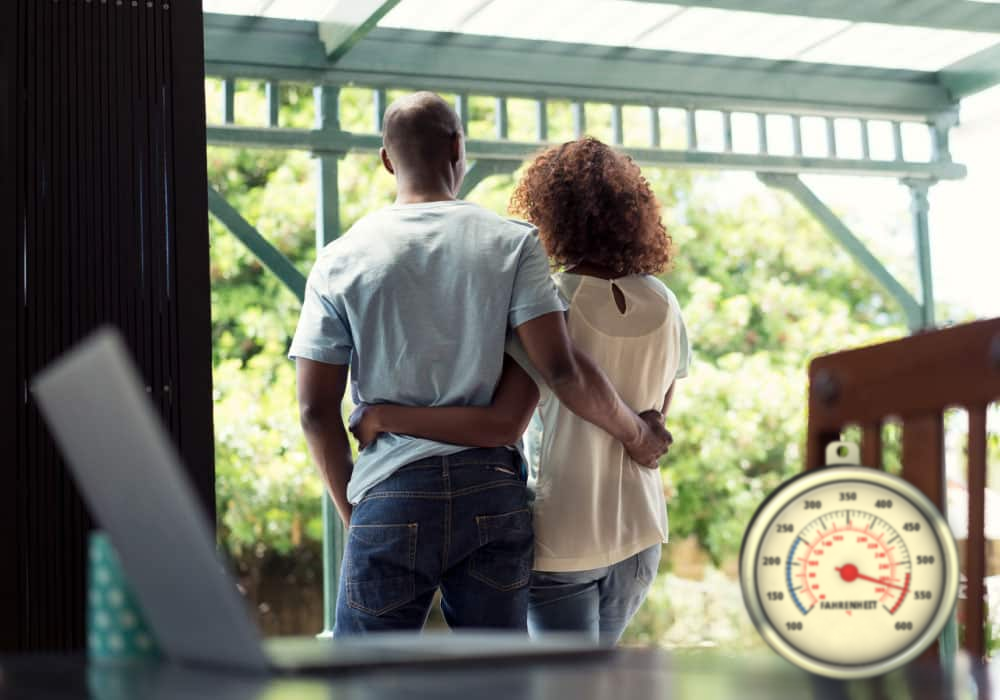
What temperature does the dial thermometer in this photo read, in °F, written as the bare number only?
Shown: 550
